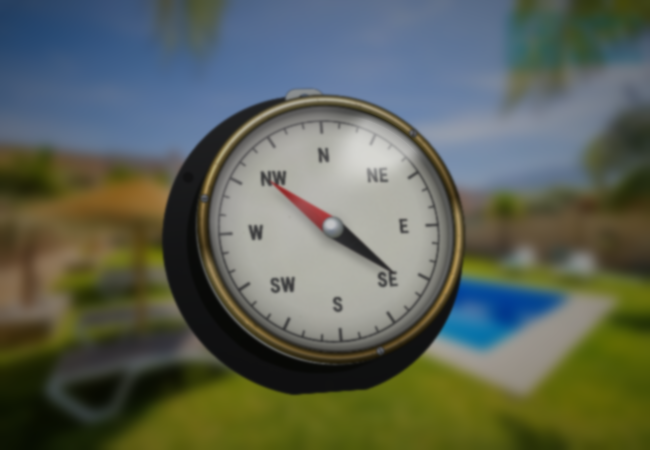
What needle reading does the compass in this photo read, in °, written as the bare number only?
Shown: 310
